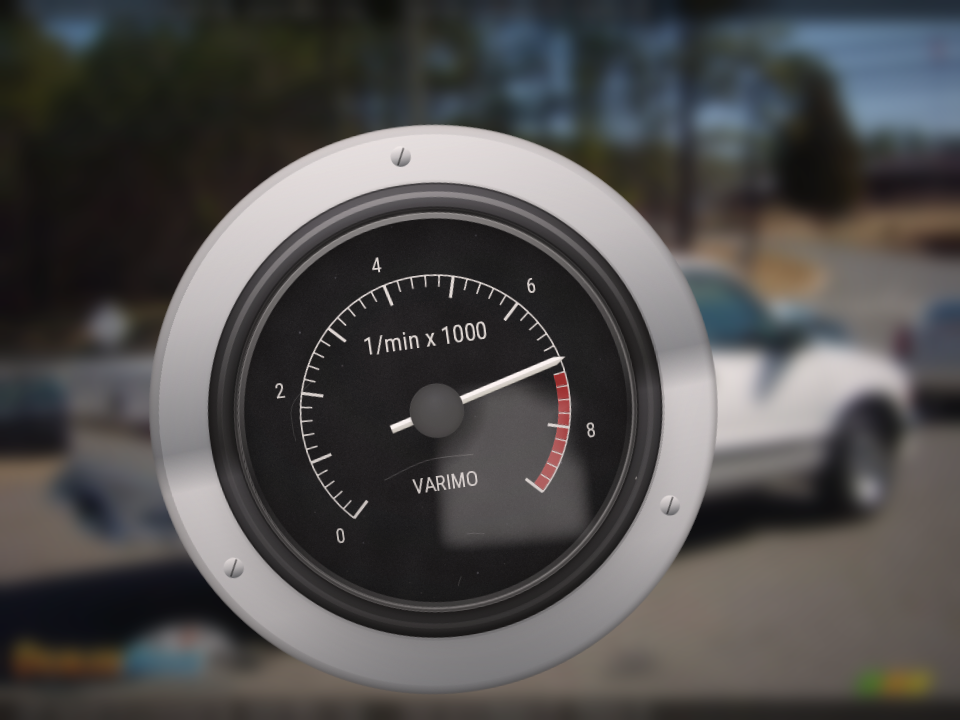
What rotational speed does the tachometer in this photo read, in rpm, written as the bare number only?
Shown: 7000
